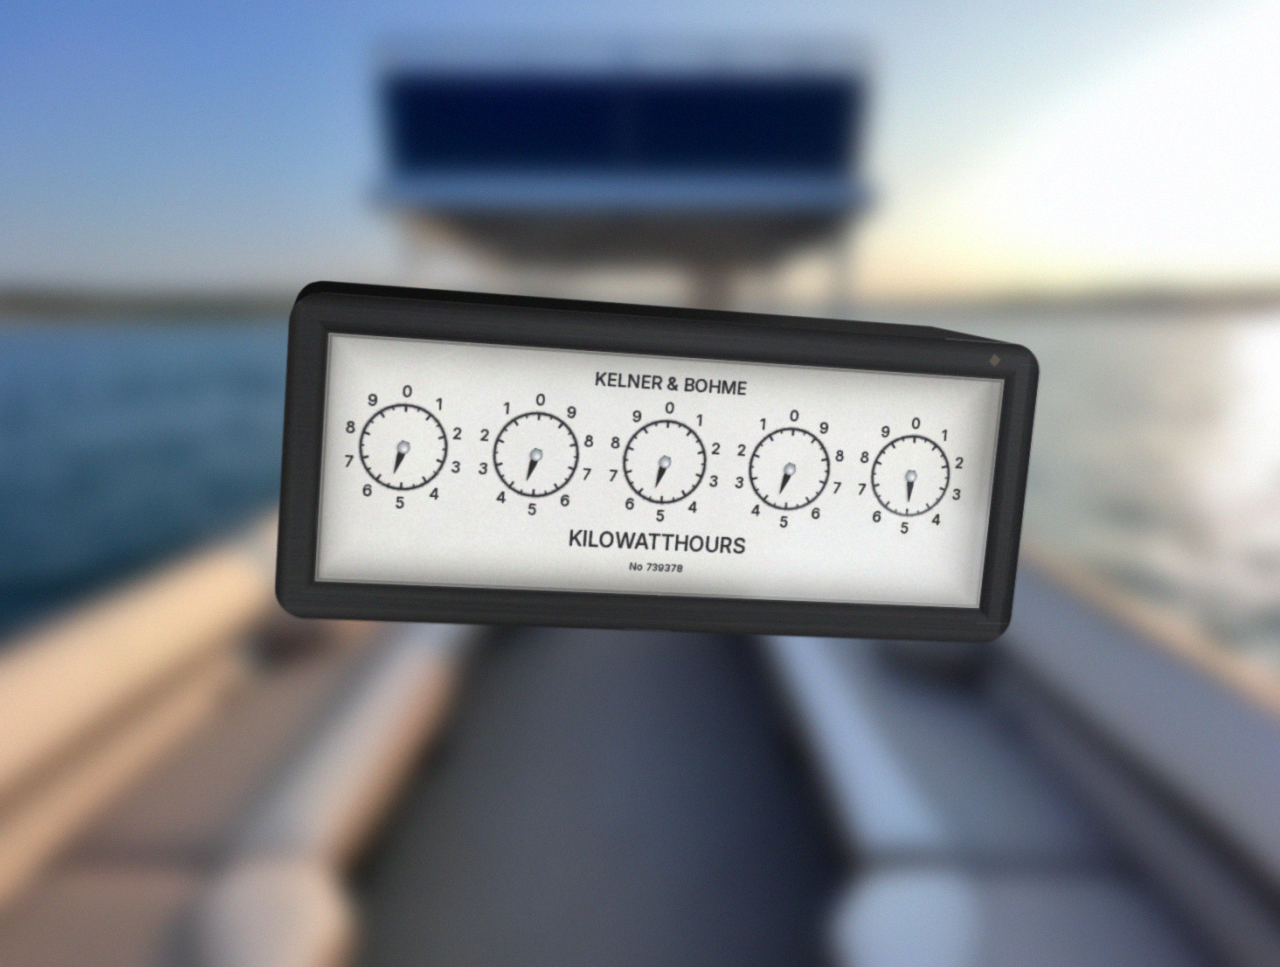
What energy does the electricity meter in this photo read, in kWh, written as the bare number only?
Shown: 54545
